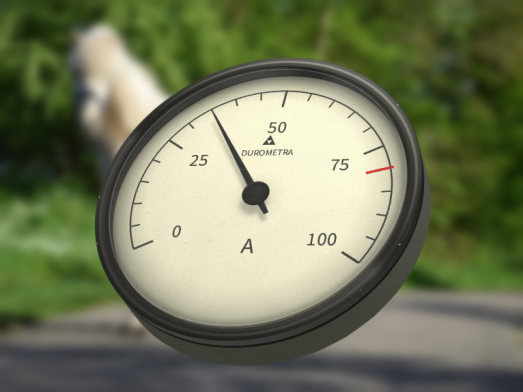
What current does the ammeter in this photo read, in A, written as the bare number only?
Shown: 35
